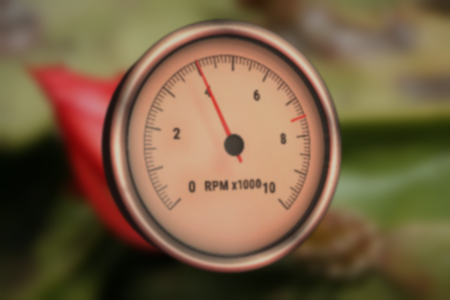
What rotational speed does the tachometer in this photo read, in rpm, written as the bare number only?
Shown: 4000
